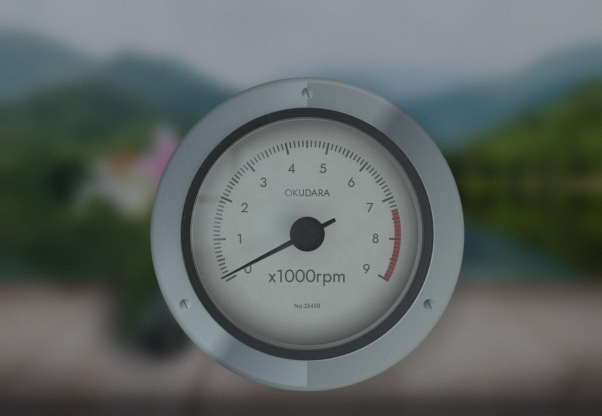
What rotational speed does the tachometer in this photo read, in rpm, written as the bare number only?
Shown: 100
